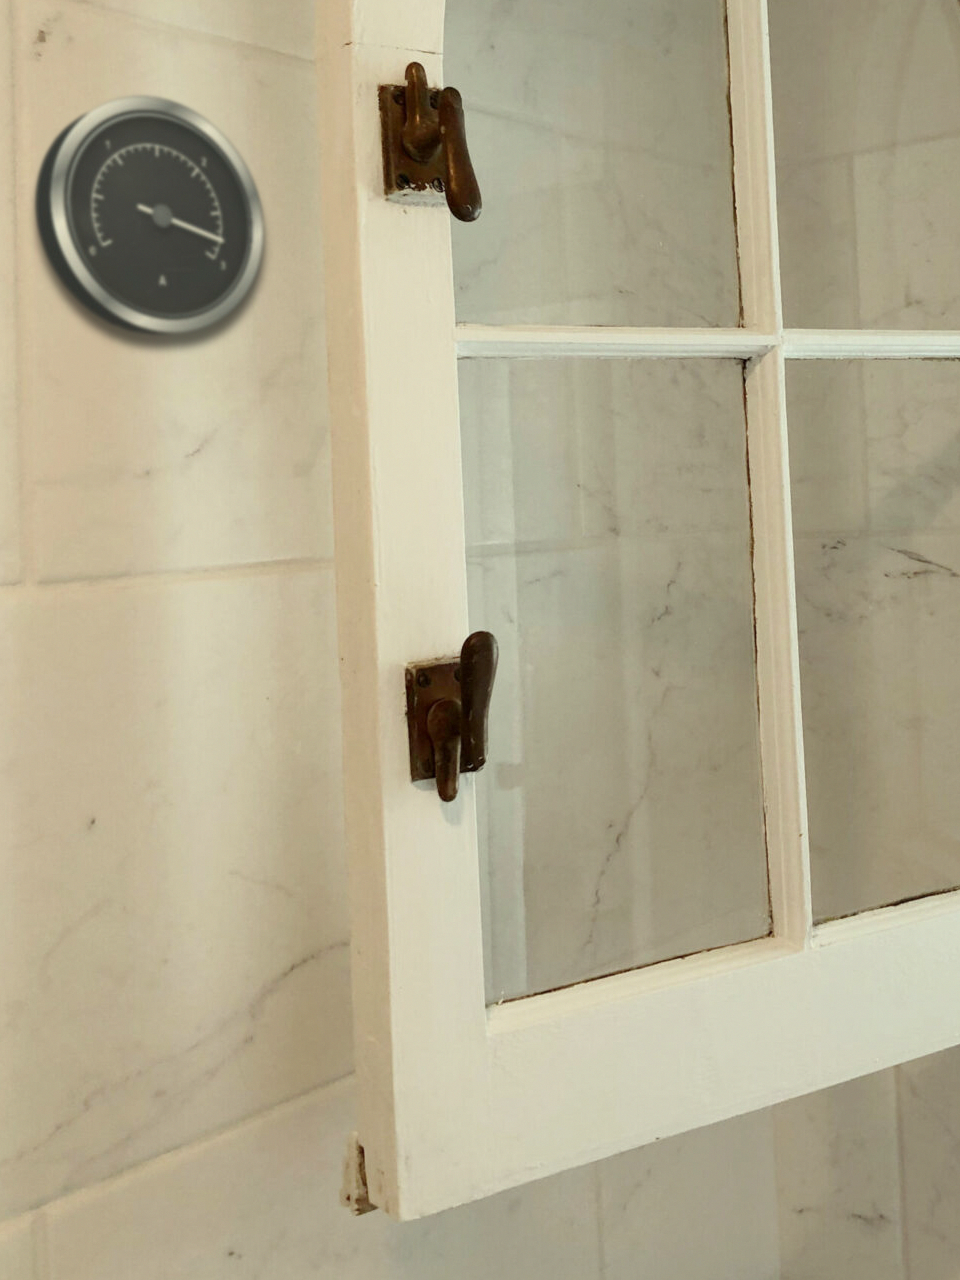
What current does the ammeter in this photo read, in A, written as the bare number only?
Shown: 2.8
